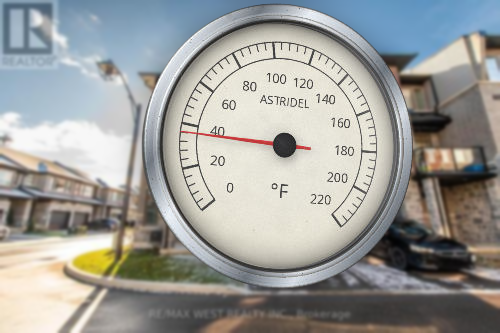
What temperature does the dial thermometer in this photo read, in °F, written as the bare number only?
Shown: 36
